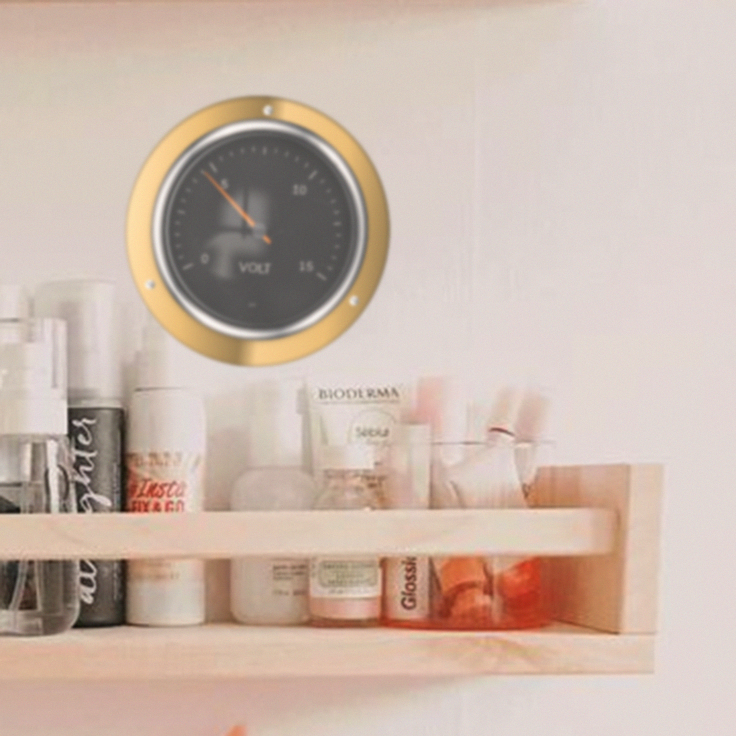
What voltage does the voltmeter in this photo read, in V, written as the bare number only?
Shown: 4.5
